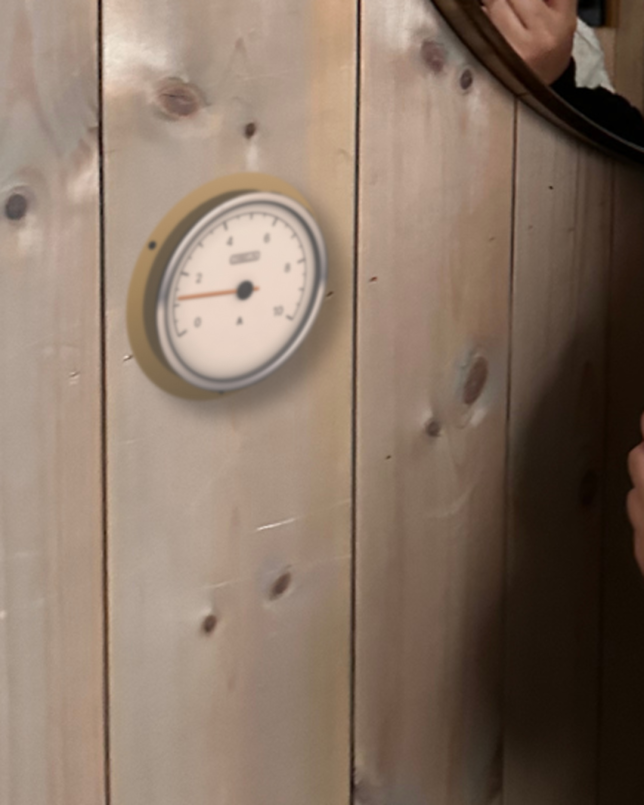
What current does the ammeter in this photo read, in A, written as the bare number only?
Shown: 1.25
